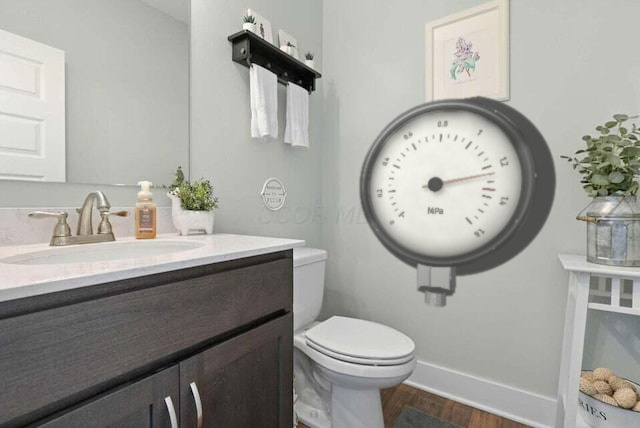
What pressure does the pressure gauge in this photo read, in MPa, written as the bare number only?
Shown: 1.25
